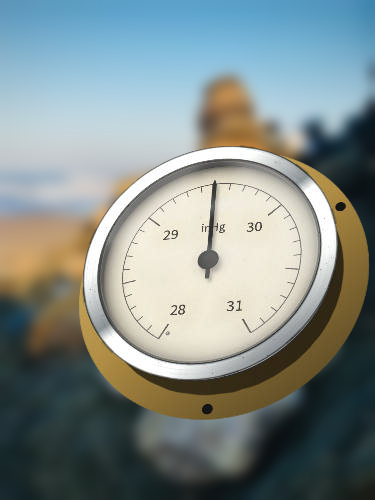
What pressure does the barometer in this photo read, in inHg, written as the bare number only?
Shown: 29.5
